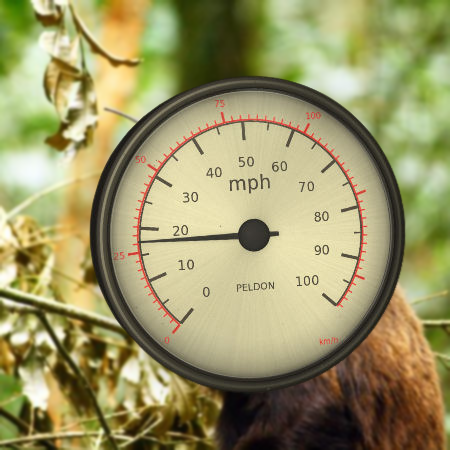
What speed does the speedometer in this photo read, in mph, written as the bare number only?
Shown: 17.5
